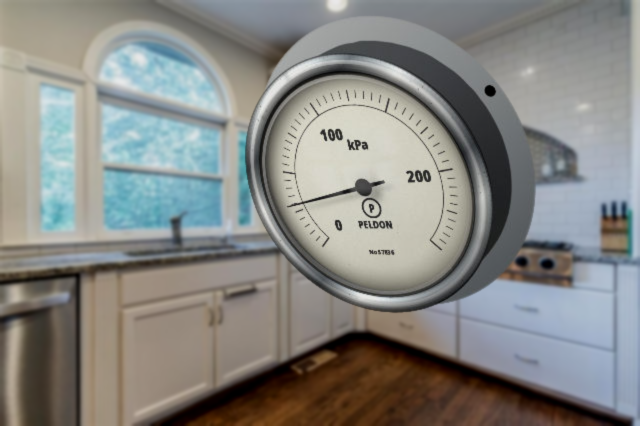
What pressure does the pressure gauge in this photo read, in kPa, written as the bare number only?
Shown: 30
